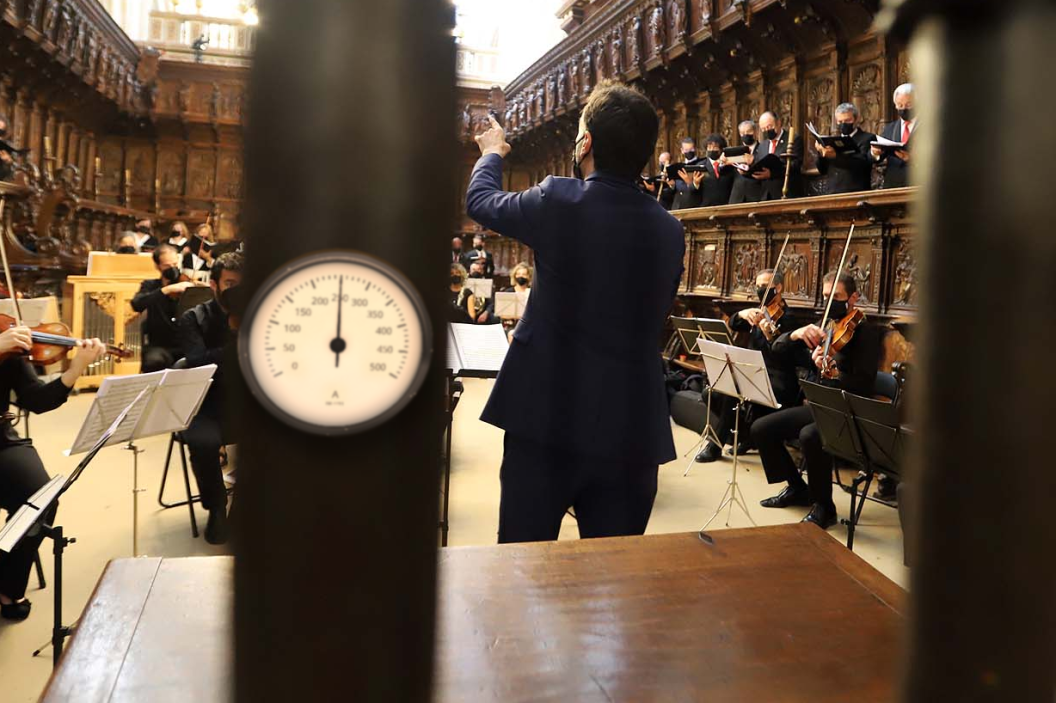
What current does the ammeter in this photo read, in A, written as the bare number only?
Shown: 250
